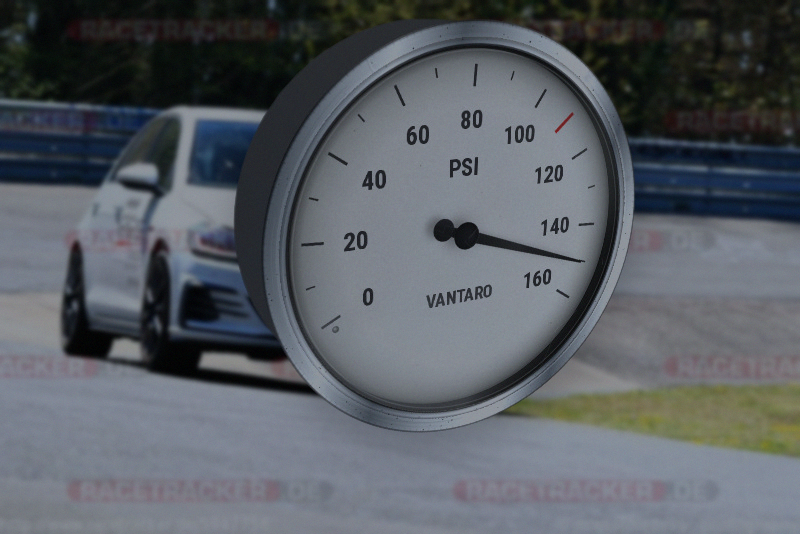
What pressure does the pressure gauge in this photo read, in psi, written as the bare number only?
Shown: 150
